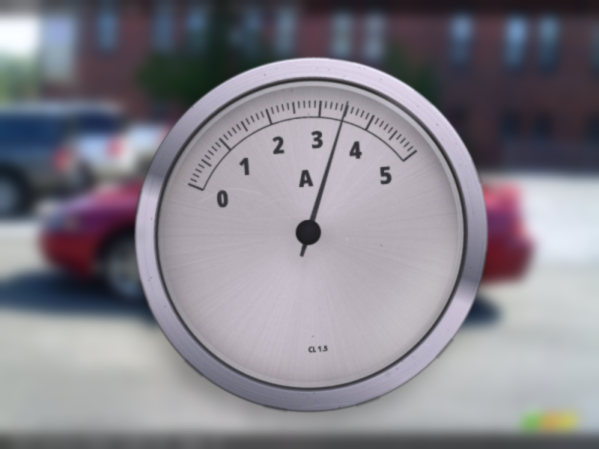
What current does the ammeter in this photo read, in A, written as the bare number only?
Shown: 3.5
